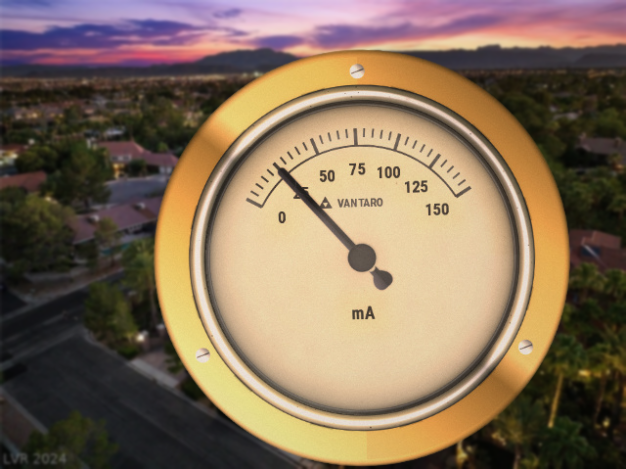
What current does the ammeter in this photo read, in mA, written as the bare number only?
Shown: 25
